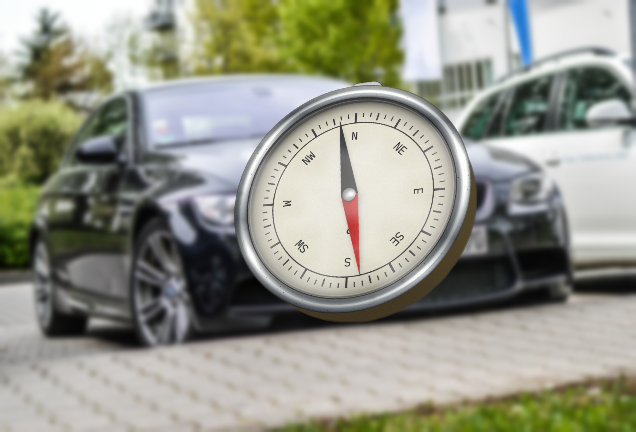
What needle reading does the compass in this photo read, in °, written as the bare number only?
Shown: 170
